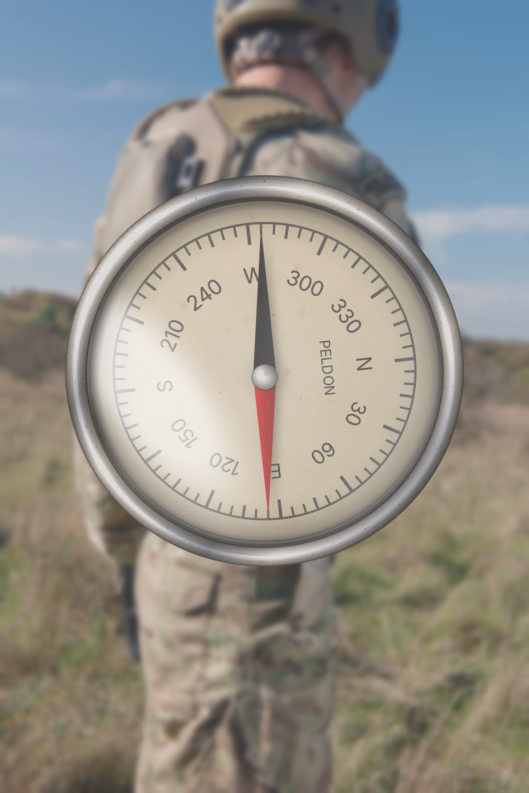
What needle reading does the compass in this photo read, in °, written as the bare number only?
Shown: 95
